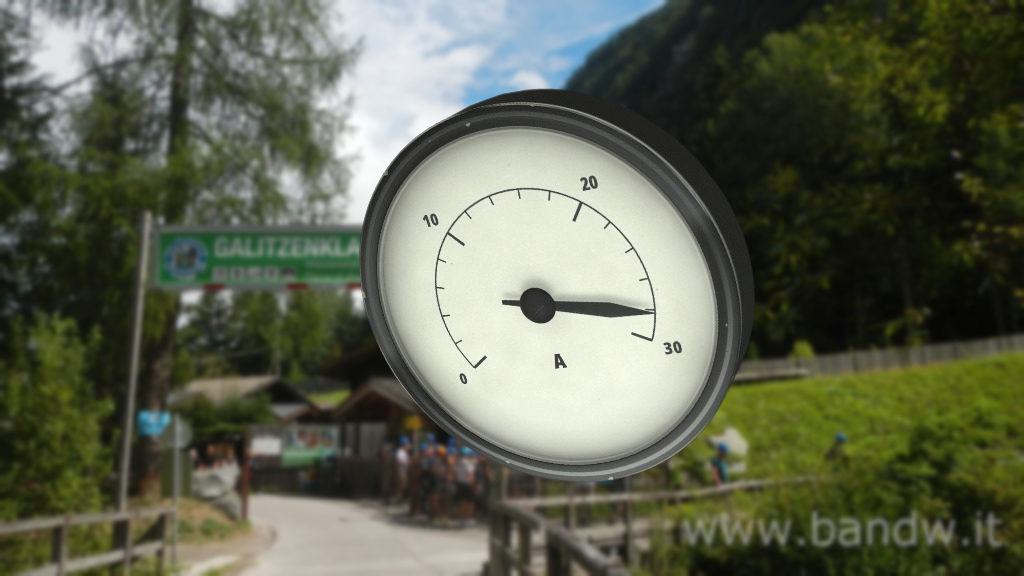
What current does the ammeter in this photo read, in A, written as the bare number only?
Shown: 28
